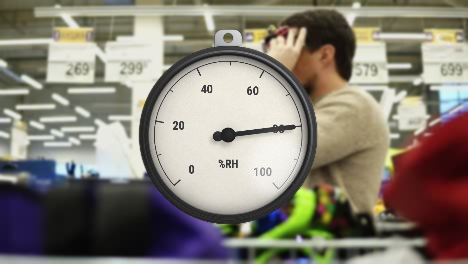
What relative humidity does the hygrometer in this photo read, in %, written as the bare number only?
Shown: 80
